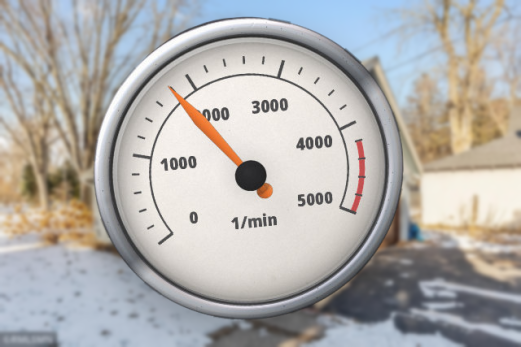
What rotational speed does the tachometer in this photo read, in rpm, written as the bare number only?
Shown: 1800
